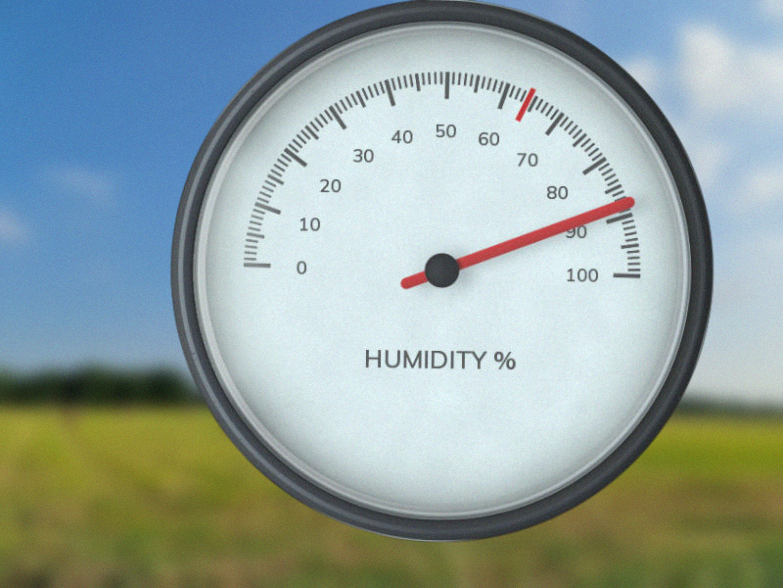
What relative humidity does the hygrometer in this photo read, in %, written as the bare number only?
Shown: 88
